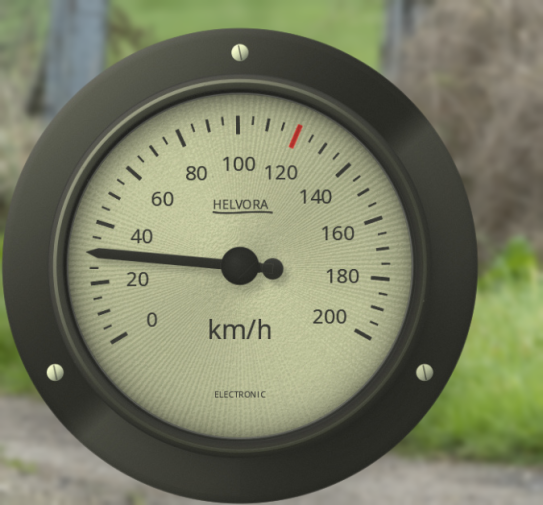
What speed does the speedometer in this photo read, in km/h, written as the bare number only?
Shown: 30
